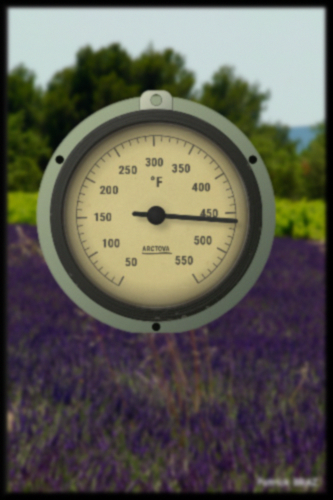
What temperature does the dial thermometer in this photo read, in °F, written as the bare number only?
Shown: 460
